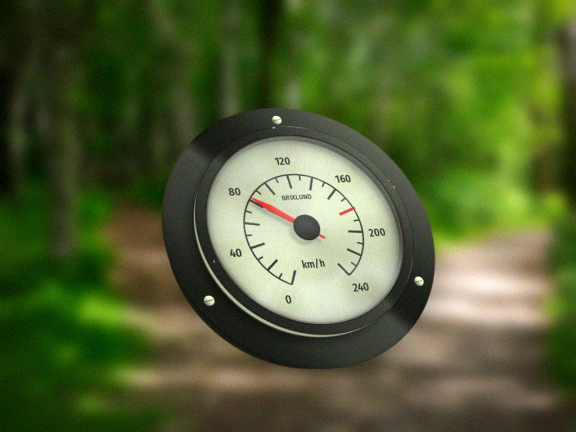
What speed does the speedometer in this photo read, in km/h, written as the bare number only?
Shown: 80
